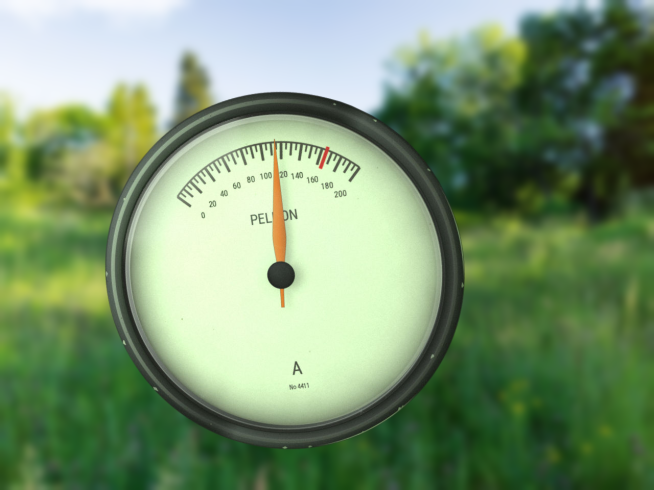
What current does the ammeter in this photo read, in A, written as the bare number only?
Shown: 115
